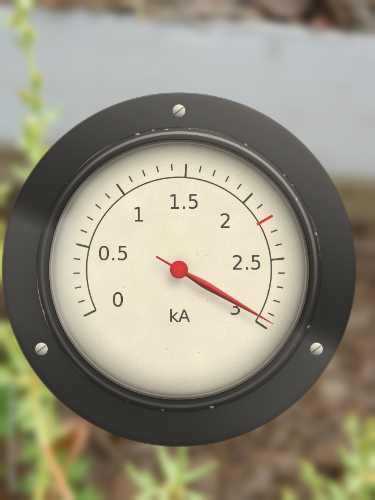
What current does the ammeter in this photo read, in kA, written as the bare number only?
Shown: 2.95
